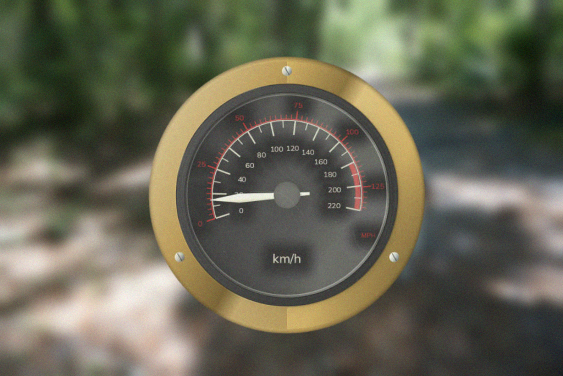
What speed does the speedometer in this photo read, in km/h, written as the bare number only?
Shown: 15
